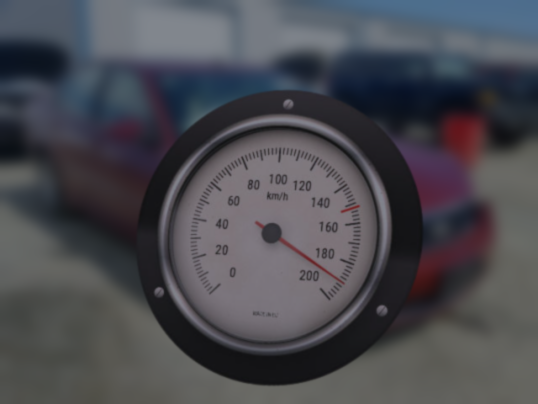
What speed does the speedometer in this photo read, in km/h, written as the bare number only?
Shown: 190
